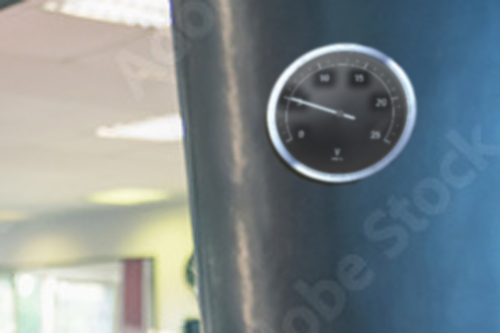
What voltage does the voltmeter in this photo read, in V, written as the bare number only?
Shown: 5
